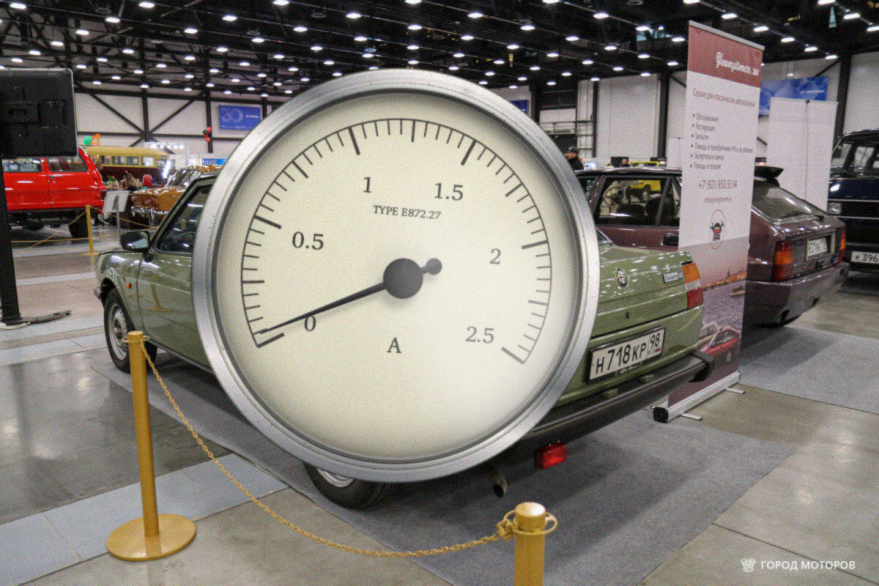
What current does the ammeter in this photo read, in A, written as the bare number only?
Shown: 0.05
